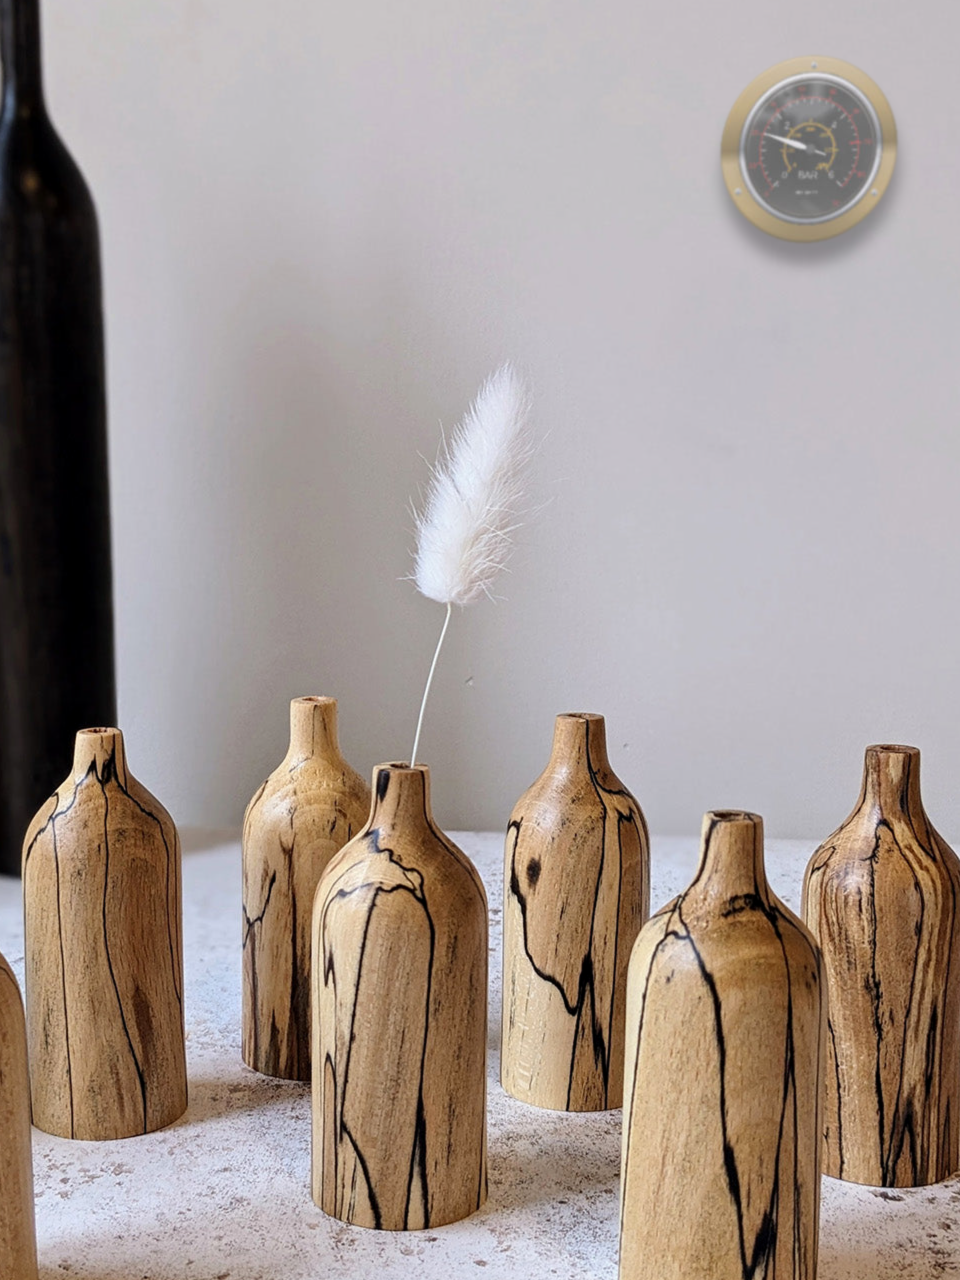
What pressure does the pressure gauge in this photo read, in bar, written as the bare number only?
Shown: 1.4
